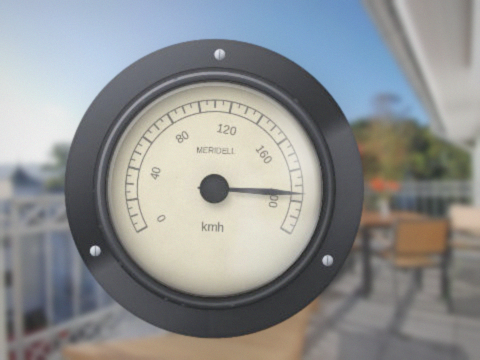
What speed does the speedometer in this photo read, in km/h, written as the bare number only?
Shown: 195
